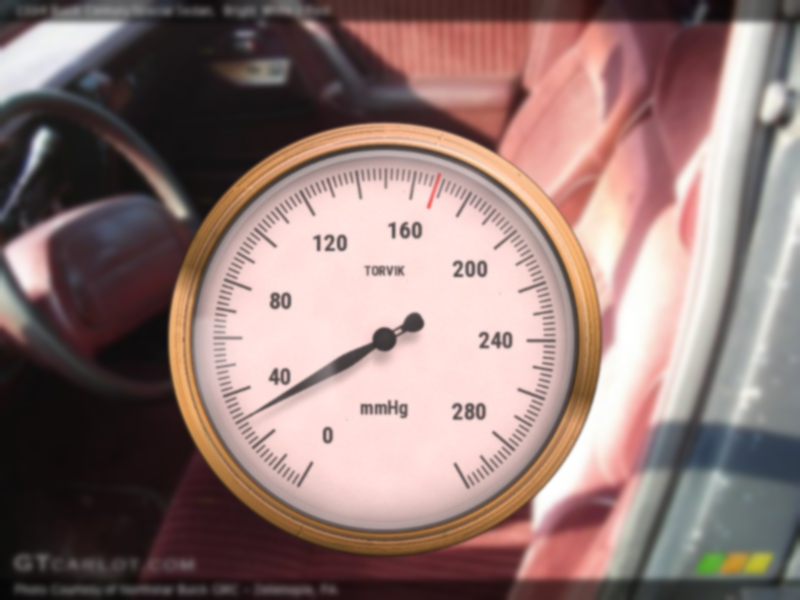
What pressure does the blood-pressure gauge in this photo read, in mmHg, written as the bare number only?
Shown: 30
